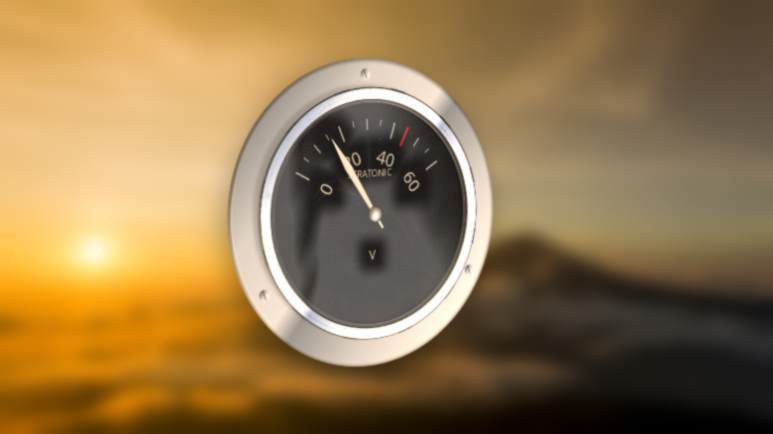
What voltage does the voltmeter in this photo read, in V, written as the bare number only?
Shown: 15
